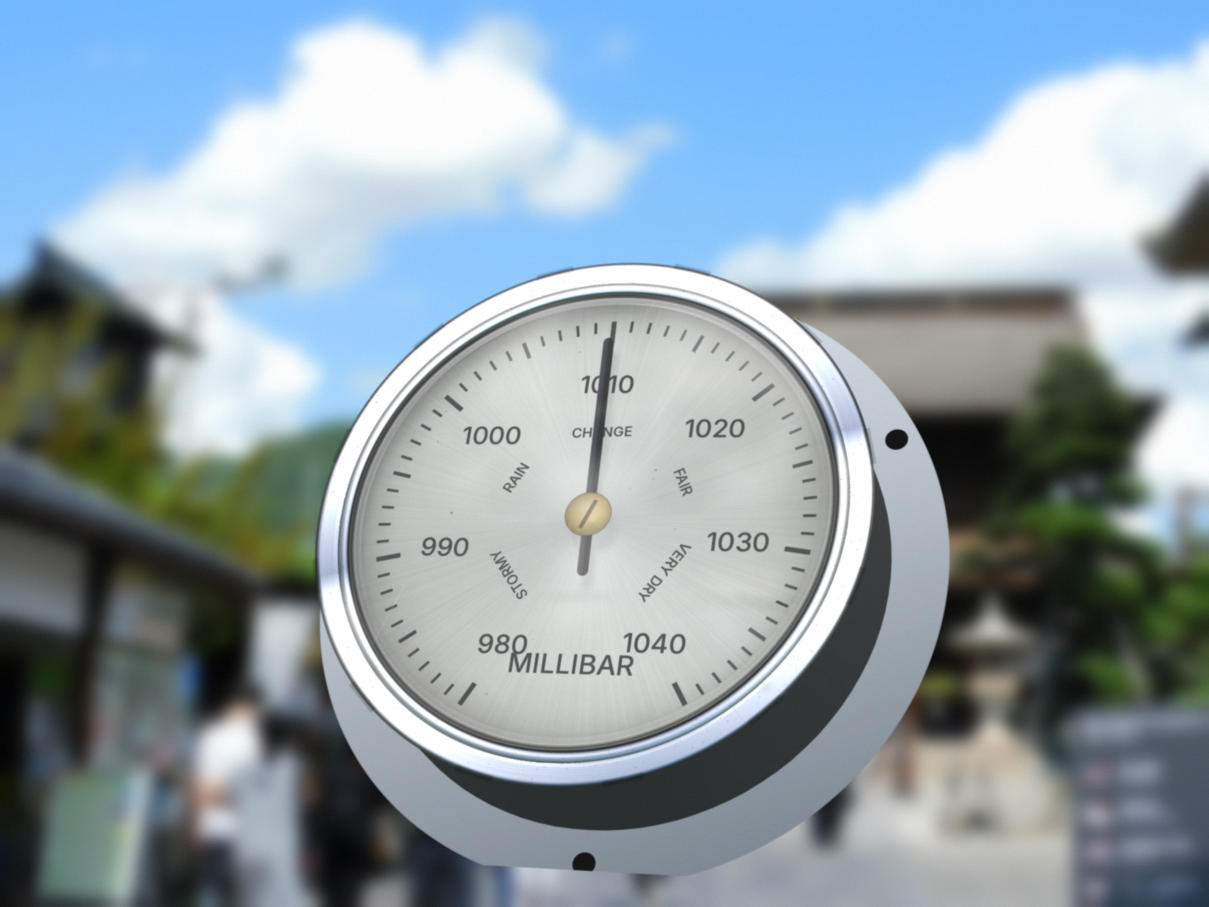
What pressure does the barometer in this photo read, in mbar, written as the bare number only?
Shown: 1010
